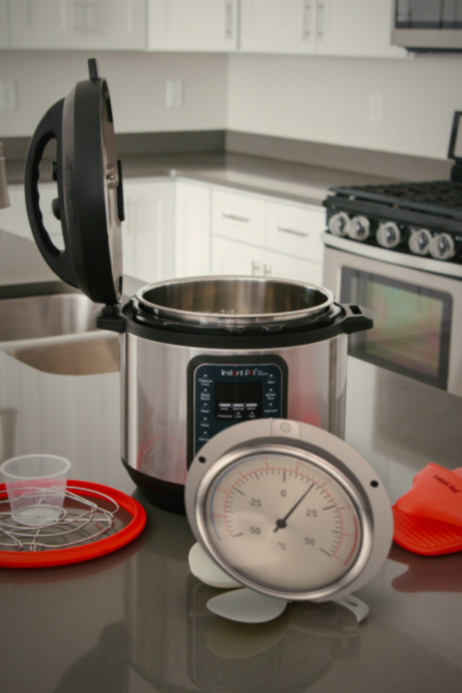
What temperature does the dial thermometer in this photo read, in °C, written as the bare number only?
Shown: 12.5
